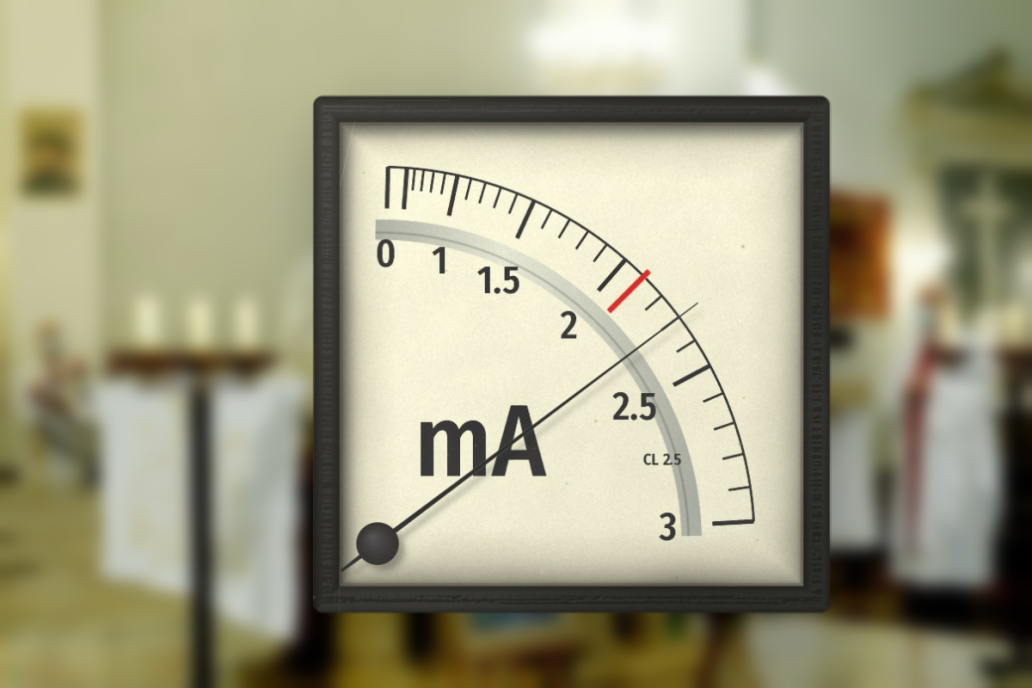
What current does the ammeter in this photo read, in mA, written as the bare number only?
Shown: 2.3
